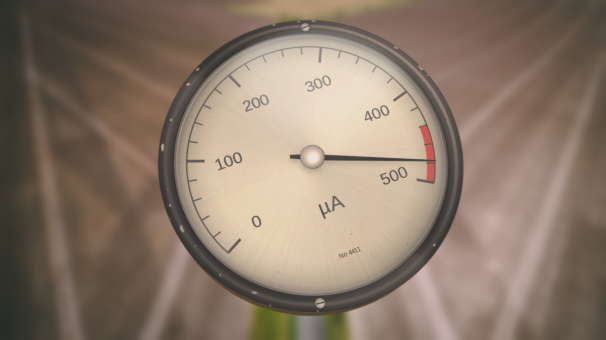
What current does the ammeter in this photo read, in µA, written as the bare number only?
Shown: 480
